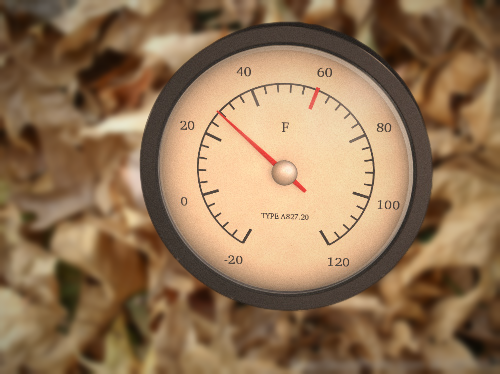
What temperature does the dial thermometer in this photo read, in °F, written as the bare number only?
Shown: 28
